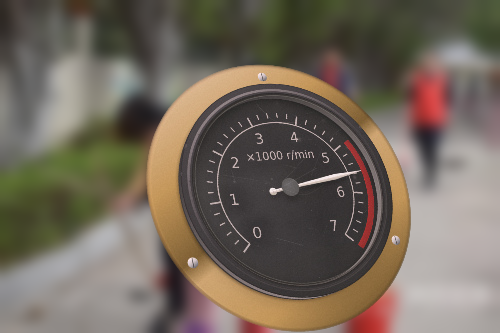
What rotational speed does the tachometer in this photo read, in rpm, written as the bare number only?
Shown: 5600
